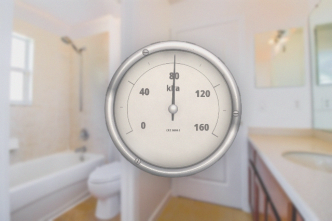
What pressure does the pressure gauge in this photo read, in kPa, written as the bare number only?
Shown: 80
